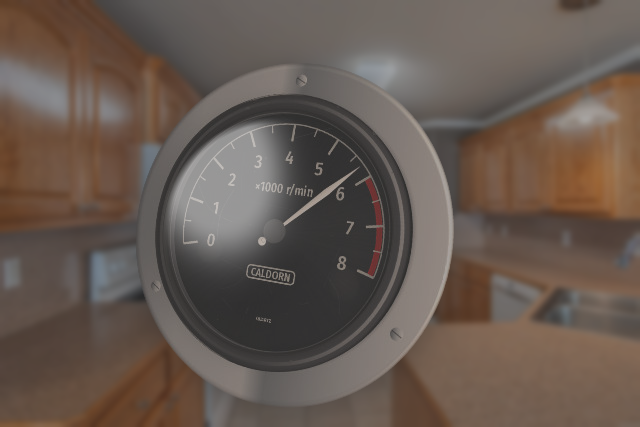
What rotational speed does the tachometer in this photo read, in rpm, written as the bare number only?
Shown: 5750
